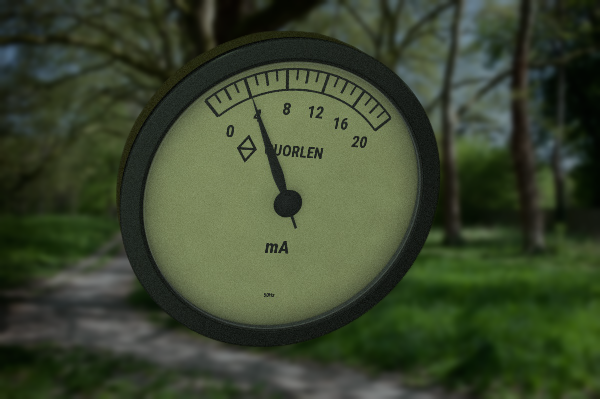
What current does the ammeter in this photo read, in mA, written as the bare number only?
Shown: 4
